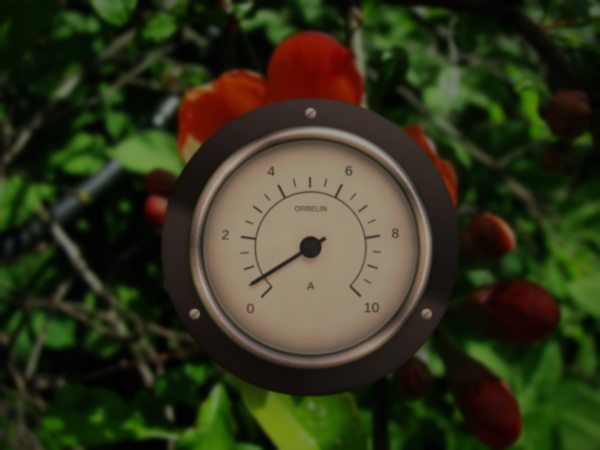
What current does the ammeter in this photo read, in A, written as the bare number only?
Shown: 0.5
